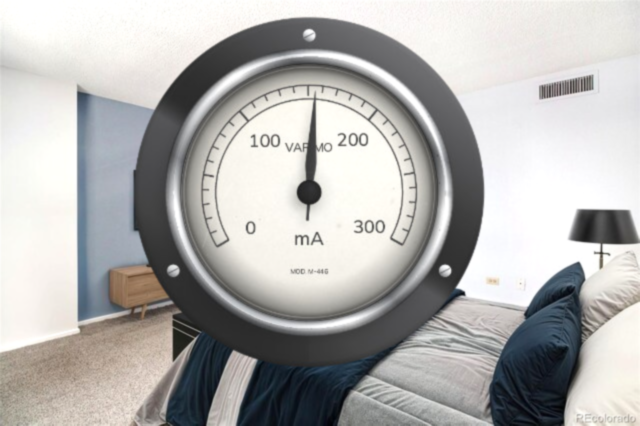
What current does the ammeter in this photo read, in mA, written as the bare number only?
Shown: 155
